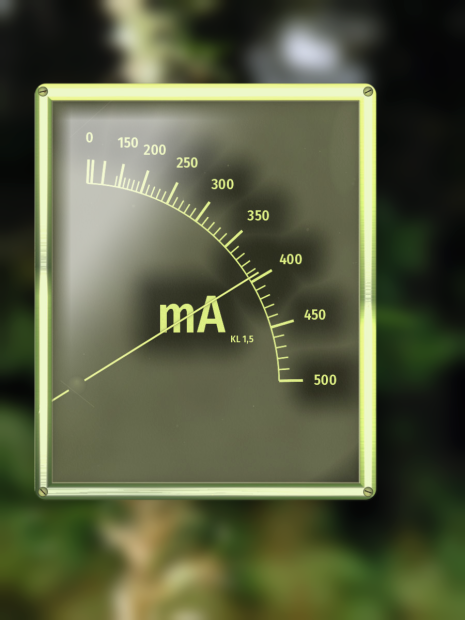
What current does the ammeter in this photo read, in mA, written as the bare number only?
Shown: 395
